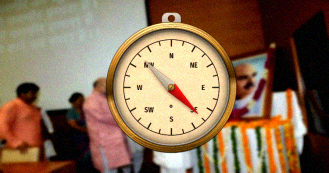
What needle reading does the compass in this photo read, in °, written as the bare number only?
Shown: 135
